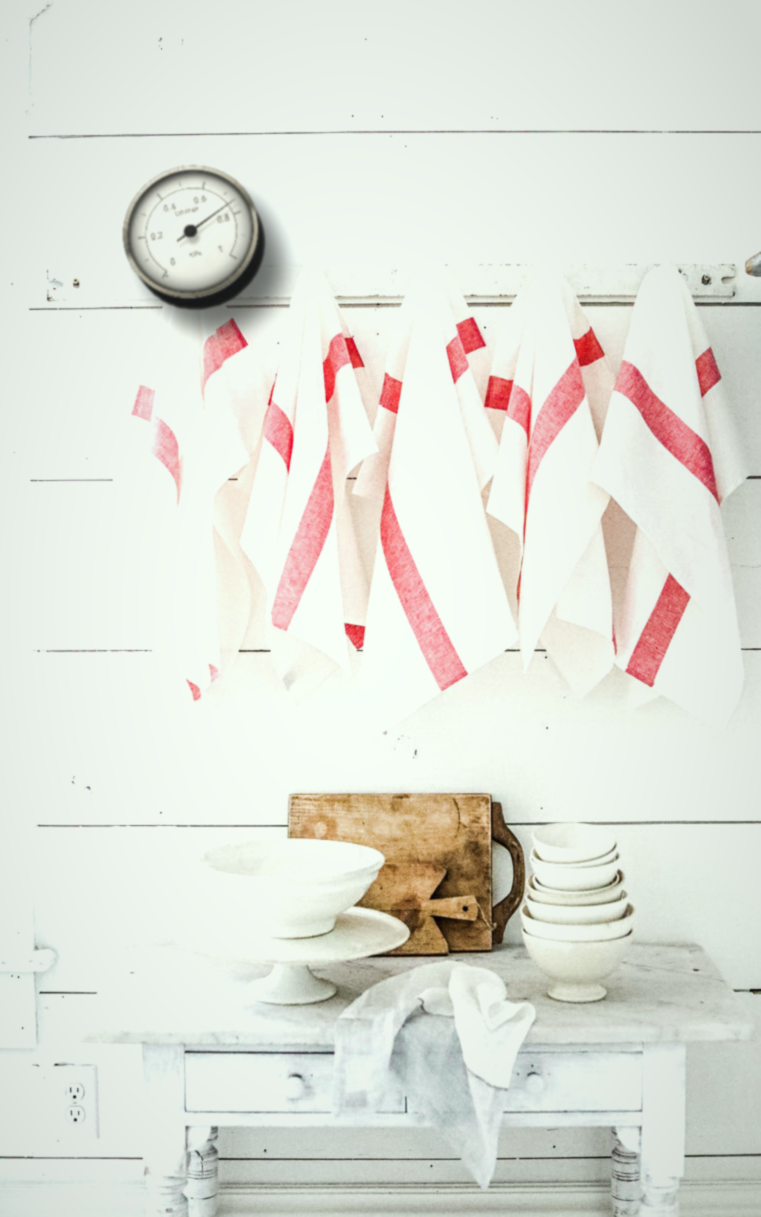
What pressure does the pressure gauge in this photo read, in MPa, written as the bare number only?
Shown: 0.75
